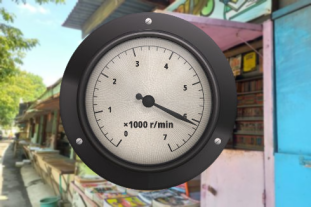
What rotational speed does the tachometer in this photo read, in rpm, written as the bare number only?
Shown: 6100
